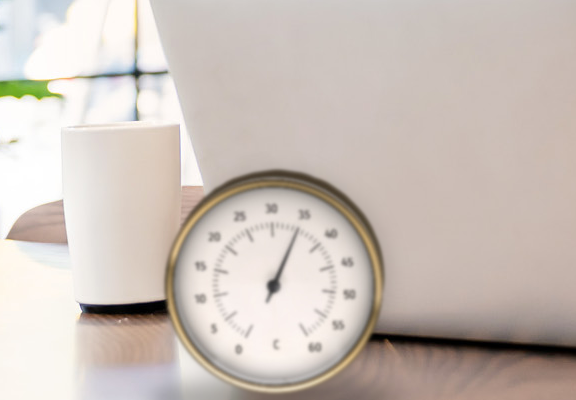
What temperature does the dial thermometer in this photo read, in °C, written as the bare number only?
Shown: 35
